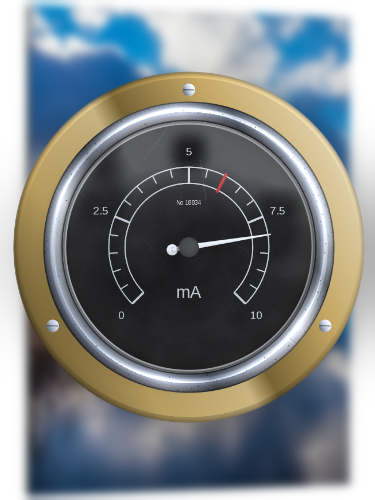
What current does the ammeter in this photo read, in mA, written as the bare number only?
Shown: 8
